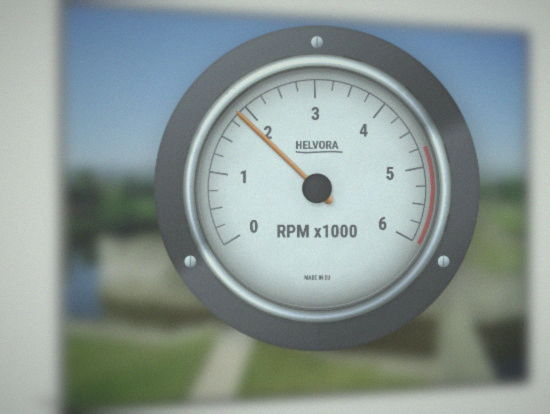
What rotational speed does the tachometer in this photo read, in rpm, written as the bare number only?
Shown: 1875
